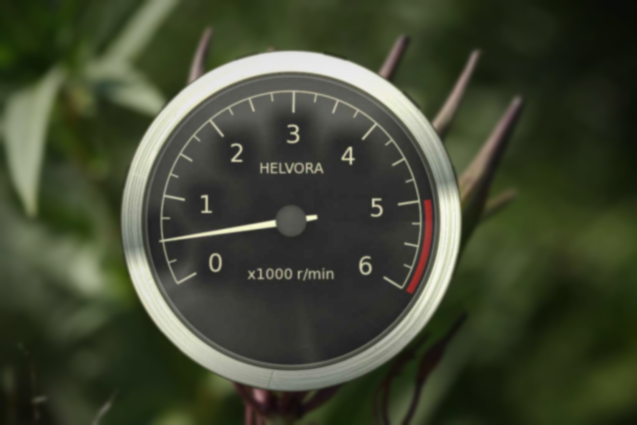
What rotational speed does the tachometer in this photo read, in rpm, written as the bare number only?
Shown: 500
